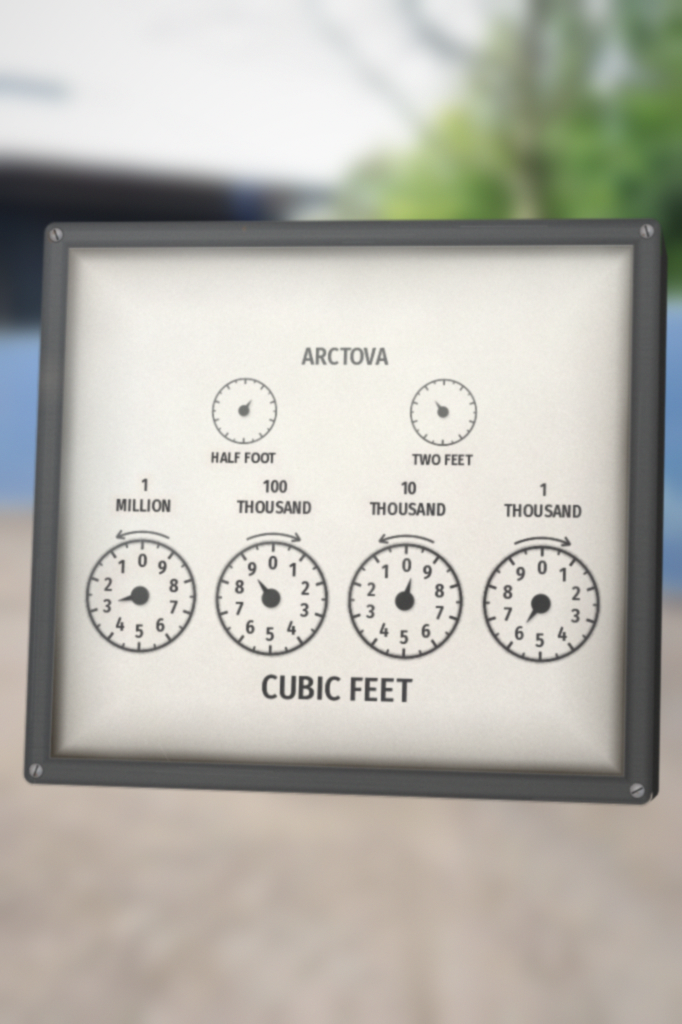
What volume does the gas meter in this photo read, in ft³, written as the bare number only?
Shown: 289600
